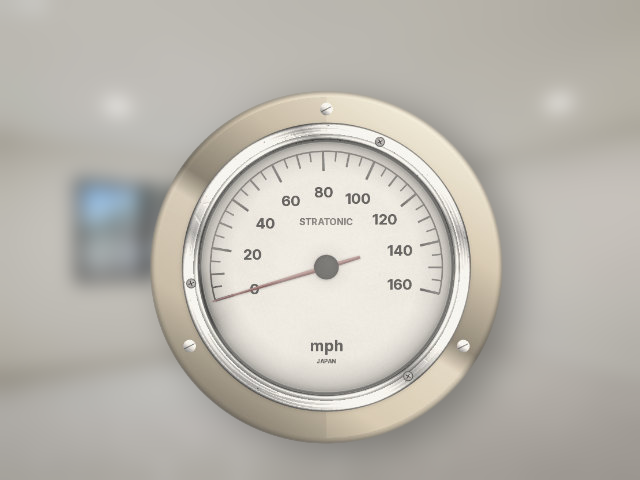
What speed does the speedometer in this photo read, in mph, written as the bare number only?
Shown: 0
